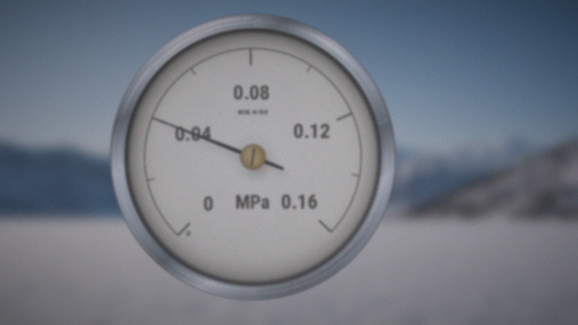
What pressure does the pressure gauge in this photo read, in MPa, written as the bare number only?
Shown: 0.04
